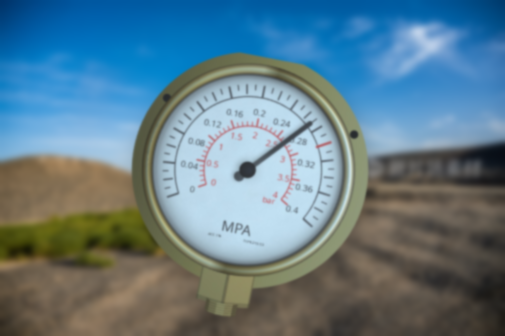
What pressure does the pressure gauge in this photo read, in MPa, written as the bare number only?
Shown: 0.27
